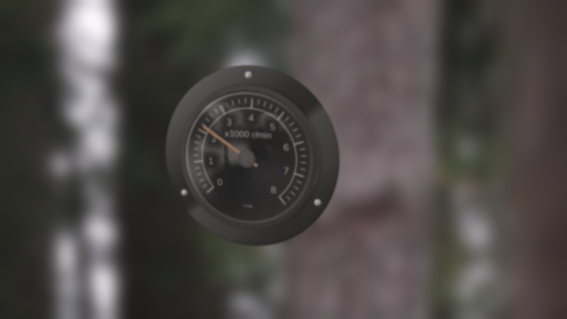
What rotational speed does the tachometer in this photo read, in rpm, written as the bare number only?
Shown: 2200
